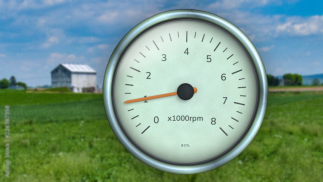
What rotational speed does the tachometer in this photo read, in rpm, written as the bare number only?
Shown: 1000
